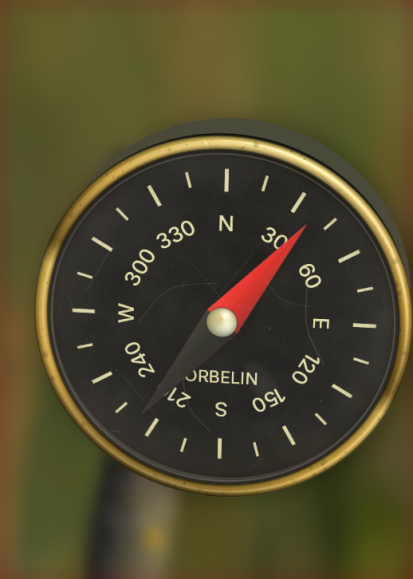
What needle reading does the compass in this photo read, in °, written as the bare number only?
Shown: 37.5
